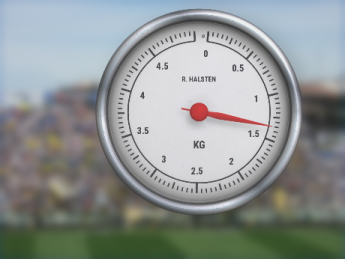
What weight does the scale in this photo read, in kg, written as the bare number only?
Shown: 1.35
